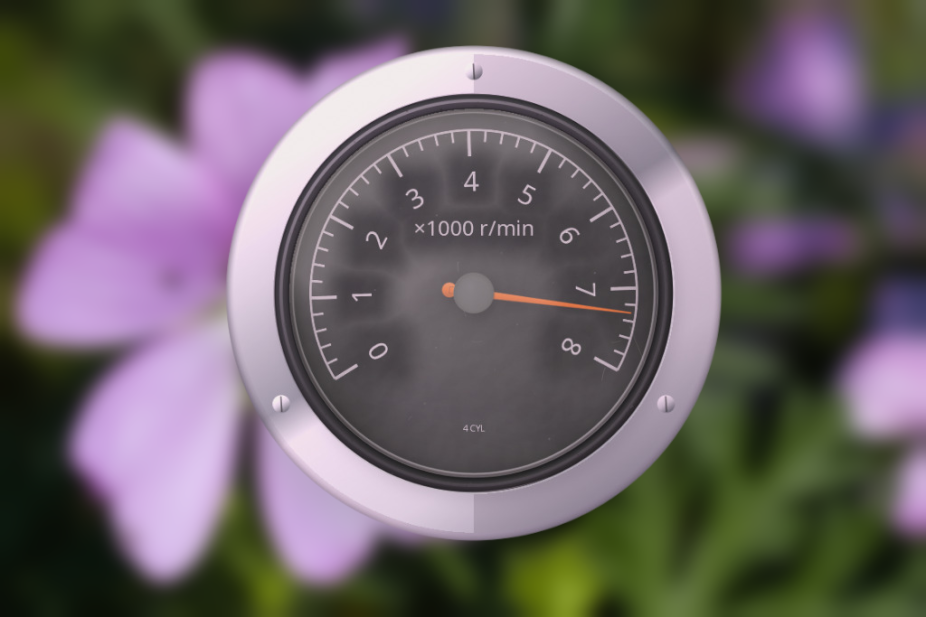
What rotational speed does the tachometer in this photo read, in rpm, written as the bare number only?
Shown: 7300
